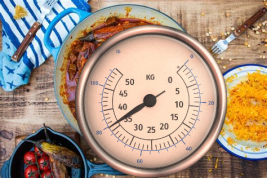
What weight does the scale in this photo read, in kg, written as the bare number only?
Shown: 36
